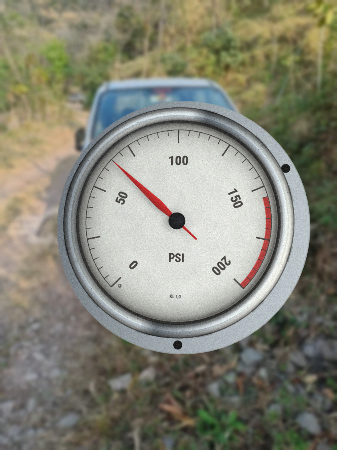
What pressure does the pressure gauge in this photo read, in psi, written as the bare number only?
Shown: 65
